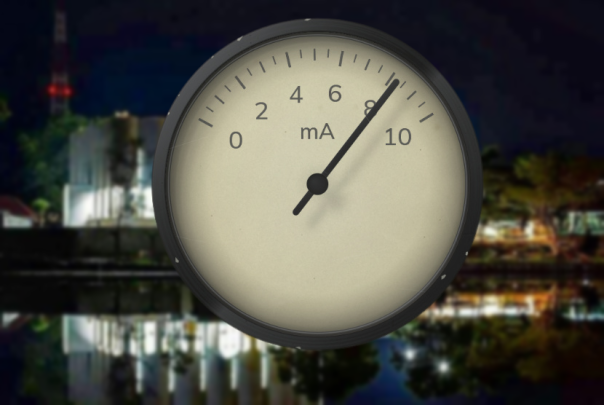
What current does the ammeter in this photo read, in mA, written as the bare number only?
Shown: 8.25
